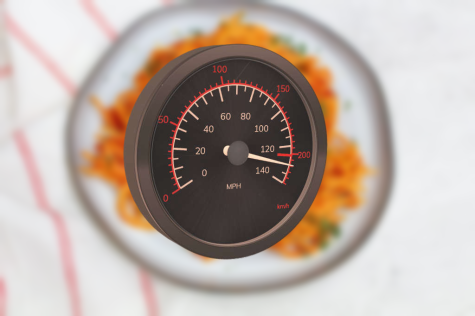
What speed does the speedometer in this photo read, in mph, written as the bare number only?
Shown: 130
